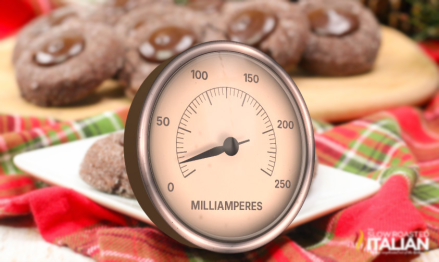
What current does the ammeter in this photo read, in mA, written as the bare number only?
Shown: 15
